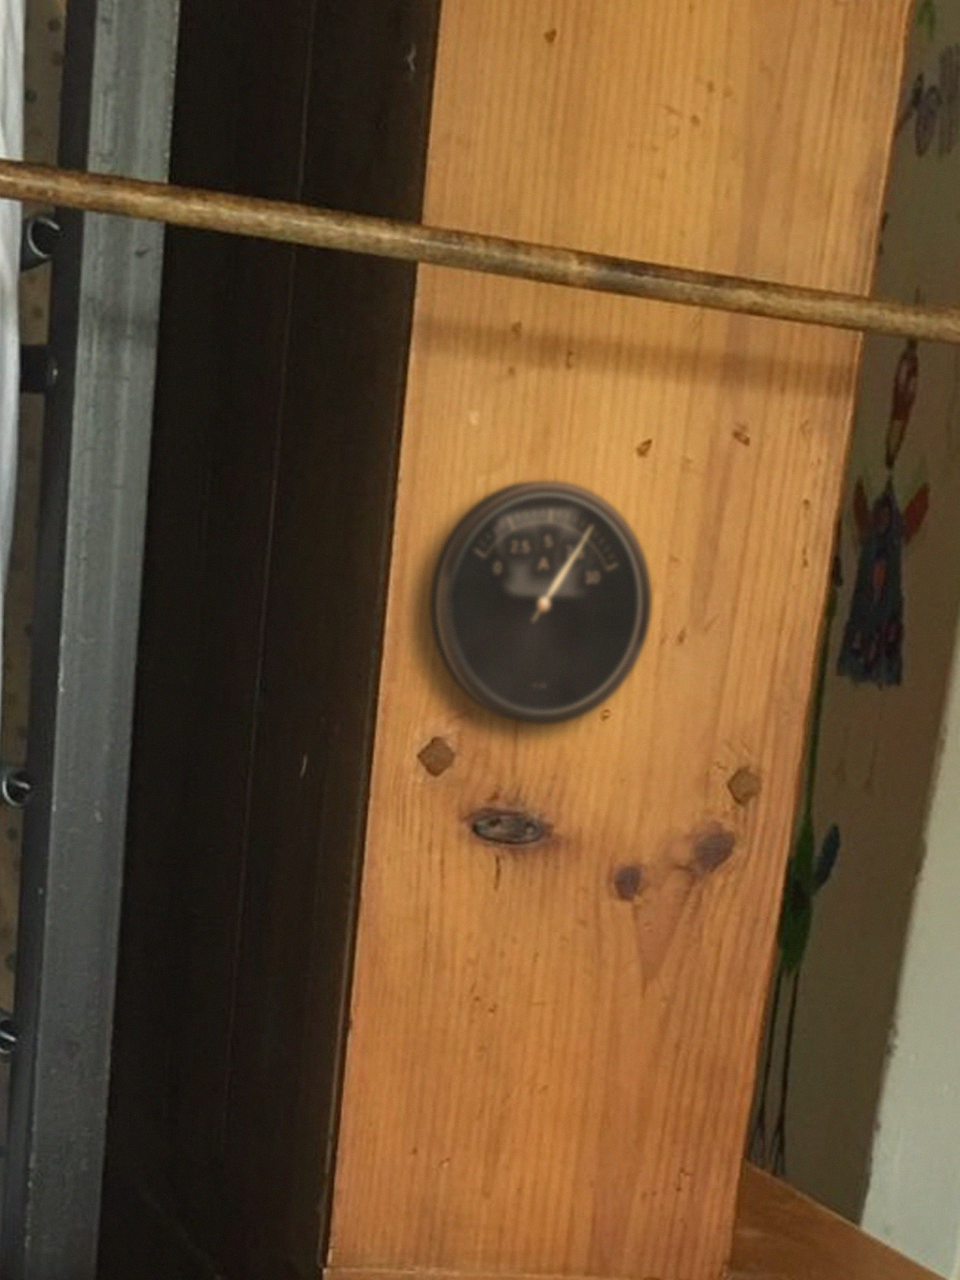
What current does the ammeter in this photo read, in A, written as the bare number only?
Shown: 7.5
